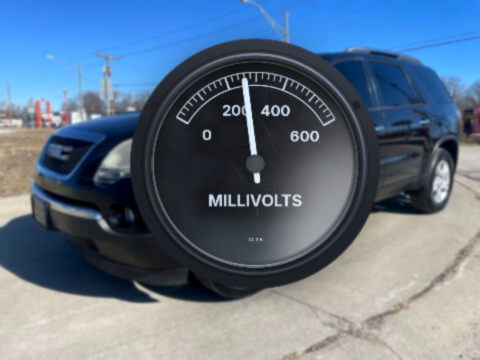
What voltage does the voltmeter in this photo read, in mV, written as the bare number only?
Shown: 260
